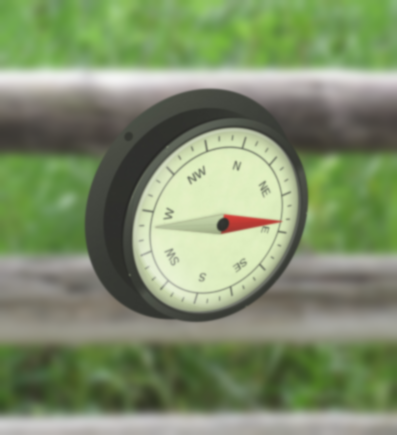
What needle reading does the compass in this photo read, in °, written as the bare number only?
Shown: 80
